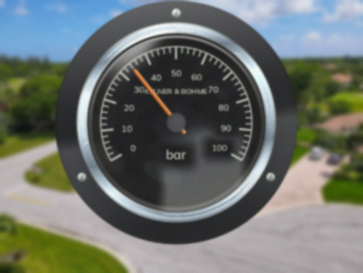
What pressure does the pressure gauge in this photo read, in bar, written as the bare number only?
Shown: 34
